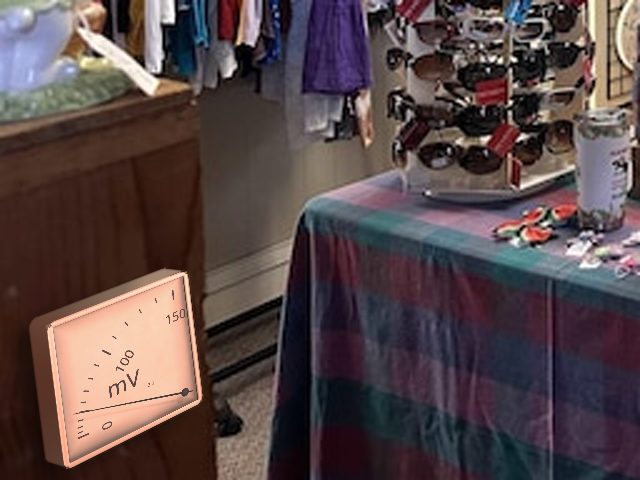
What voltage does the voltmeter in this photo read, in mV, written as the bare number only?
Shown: 50
